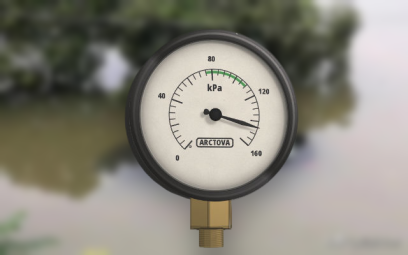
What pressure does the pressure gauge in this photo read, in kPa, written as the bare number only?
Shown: 145
